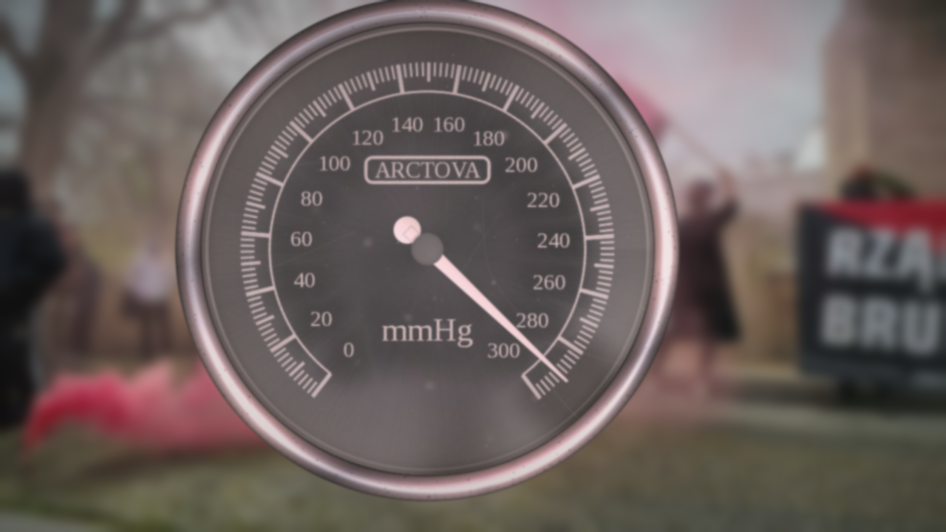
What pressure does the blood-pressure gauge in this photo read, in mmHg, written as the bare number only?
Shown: 290
